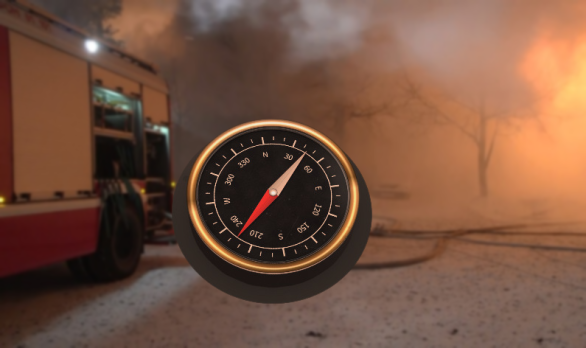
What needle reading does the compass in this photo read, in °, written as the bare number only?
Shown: 225
